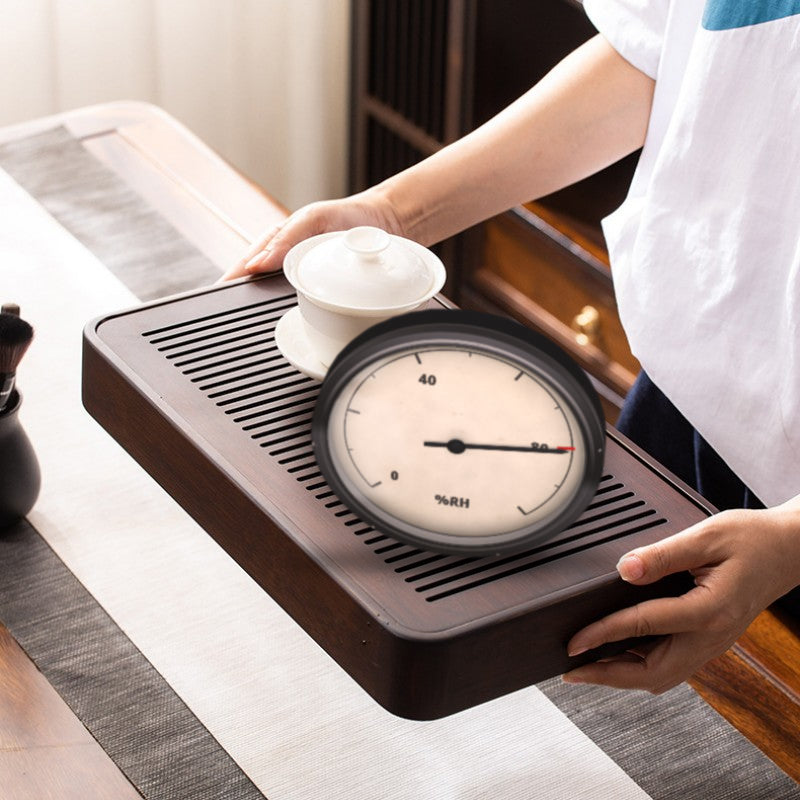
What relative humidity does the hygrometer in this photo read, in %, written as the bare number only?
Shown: 80
